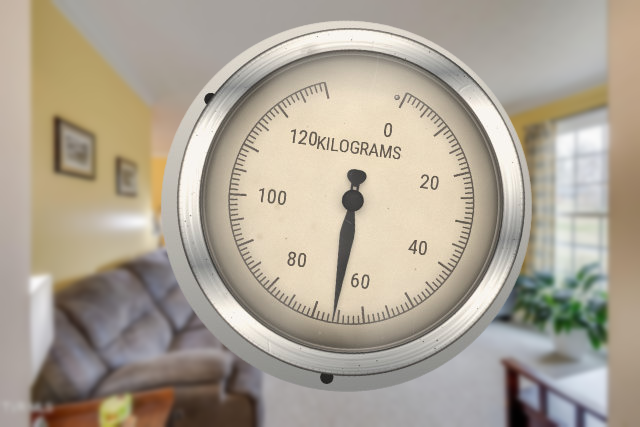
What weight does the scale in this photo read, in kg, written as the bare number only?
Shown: 66
